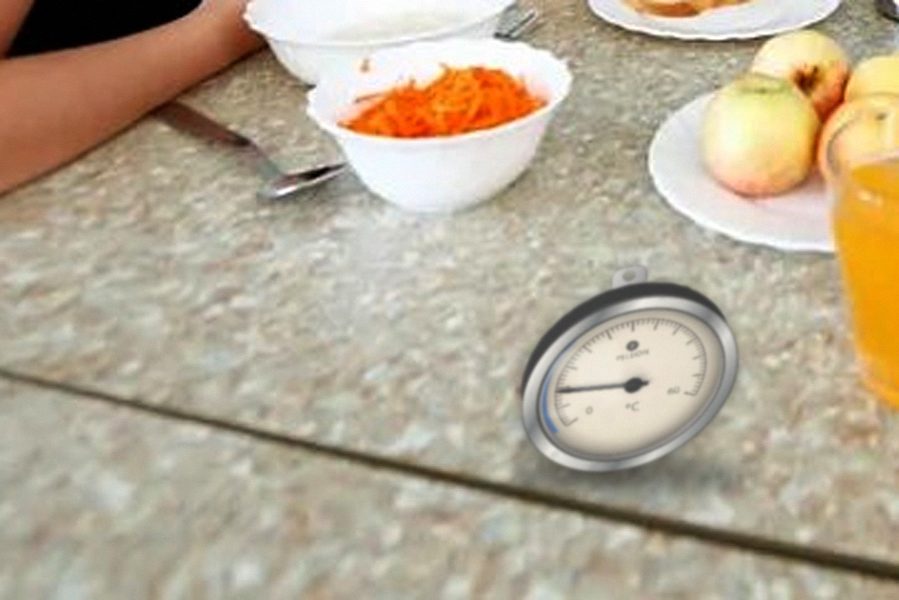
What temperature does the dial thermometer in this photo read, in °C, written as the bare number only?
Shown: 10
